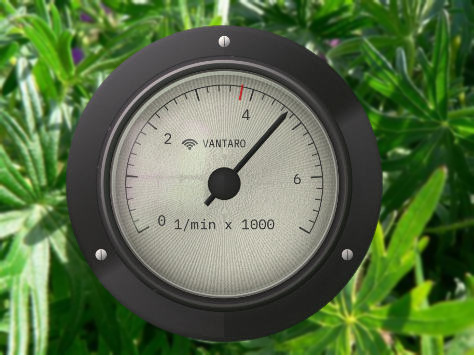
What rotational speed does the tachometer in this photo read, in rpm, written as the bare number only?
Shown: 4700
